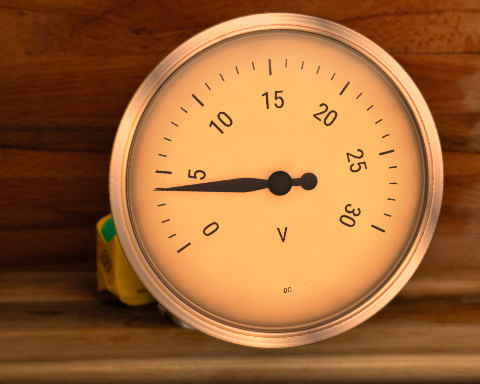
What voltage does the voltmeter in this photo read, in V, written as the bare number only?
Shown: 4
